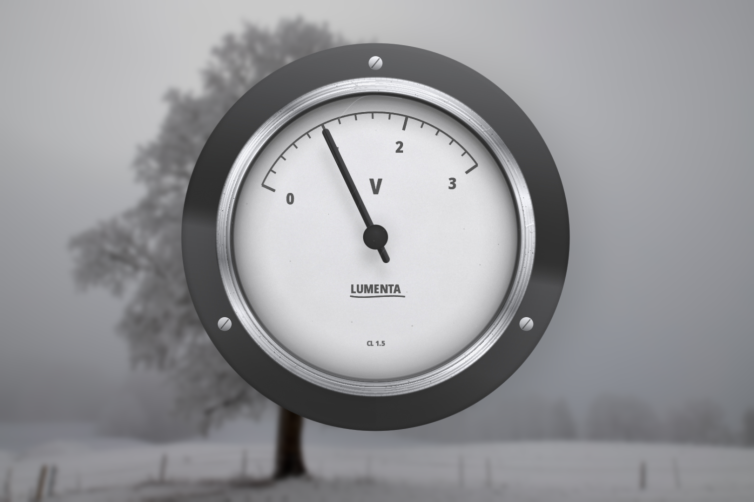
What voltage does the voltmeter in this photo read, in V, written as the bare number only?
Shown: 1
